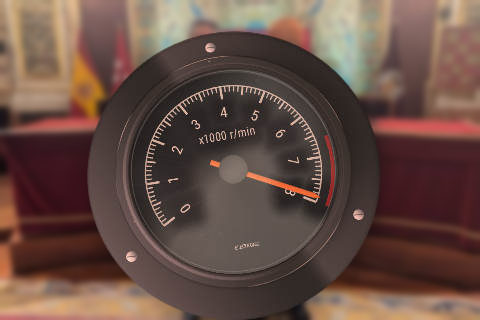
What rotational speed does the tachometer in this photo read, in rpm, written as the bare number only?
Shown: 7900
